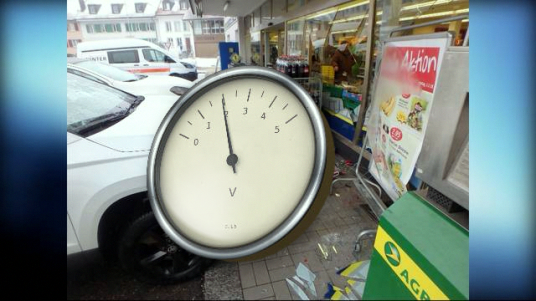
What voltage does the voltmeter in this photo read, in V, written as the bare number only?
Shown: 2
